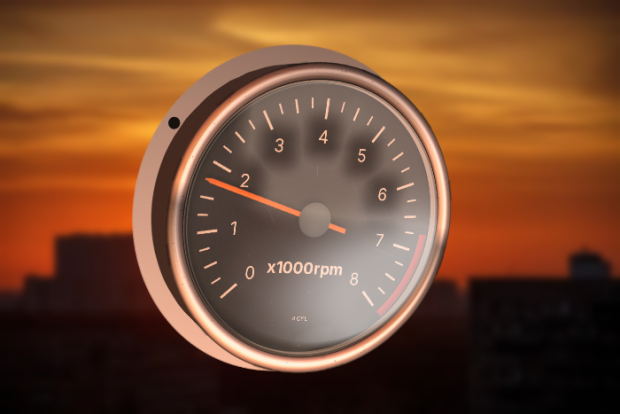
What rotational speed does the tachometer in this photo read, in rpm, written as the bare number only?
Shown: 1750
